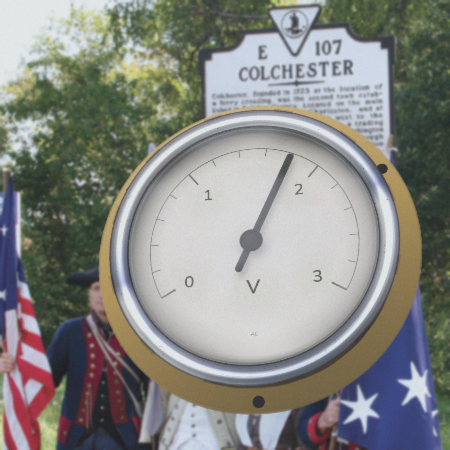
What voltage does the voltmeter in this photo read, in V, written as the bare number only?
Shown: 1.8
